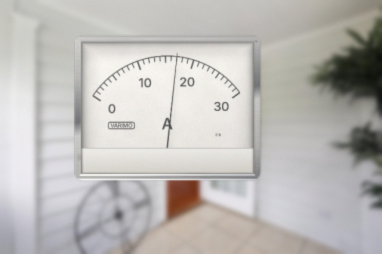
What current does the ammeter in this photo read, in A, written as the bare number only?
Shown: 17
